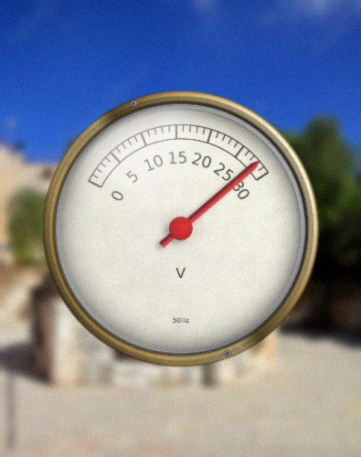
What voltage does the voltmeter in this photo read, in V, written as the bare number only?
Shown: 28
